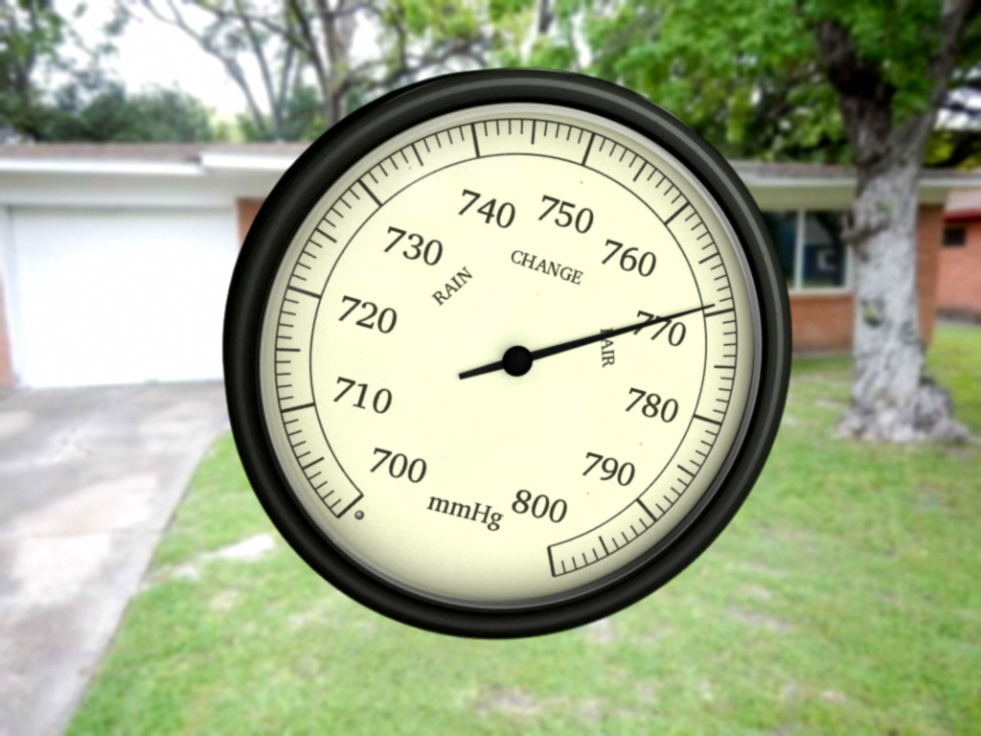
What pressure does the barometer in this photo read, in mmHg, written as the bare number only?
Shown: 769
